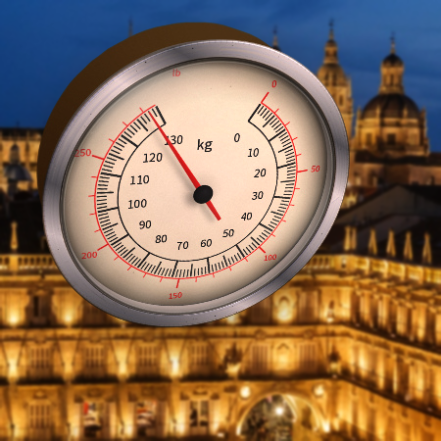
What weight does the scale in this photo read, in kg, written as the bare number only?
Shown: 128
